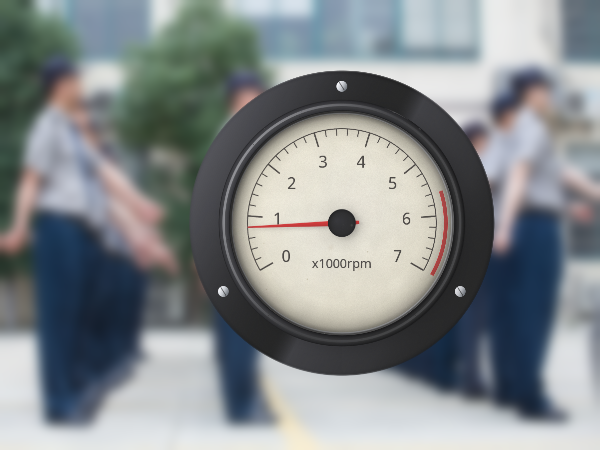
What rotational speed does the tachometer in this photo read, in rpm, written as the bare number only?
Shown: 800
